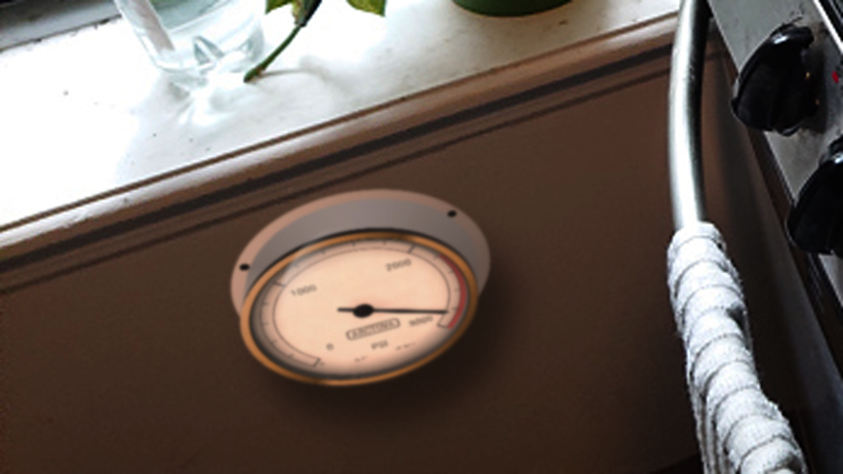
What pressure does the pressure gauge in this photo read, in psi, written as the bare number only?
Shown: 2800
